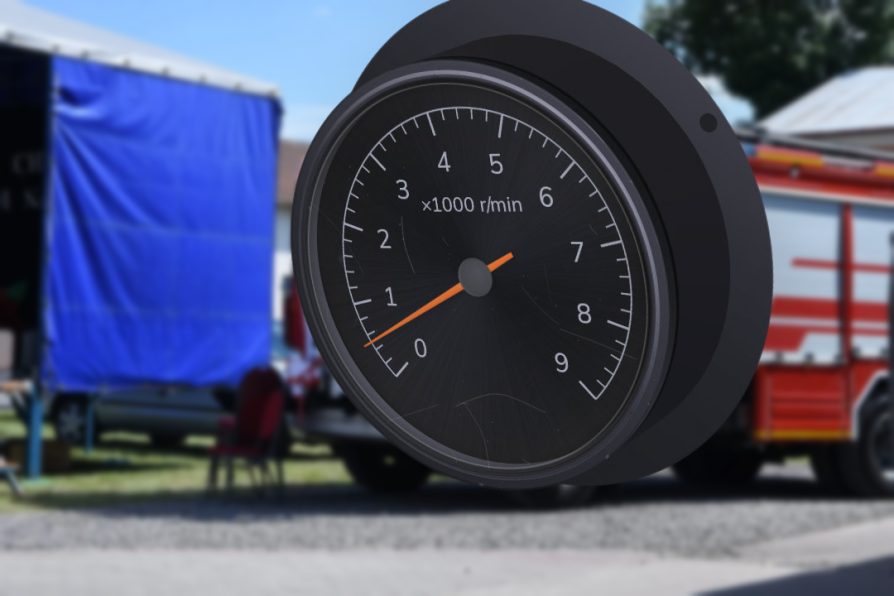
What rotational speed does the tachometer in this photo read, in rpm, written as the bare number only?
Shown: 500
